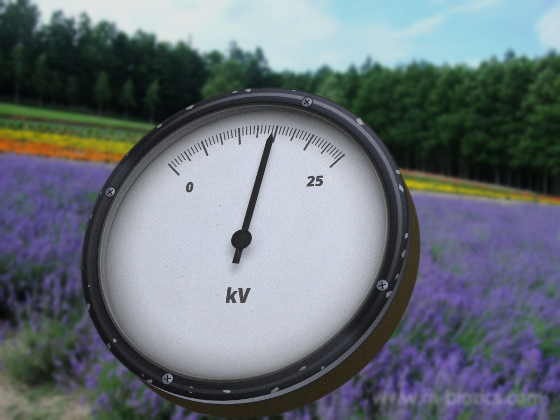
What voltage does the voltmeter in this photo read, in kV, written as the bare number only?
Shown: 15
